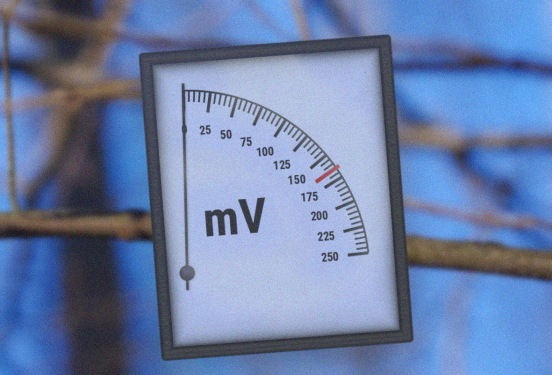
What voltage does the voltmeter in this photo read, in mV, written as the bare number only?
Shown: 0
